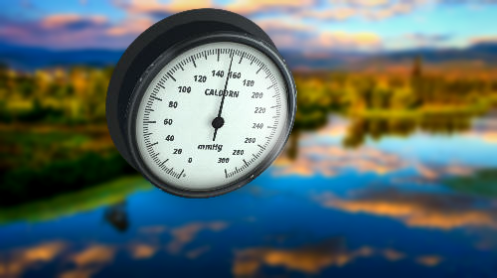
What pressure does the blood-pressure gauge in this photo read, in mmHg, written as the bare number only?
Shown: 150
